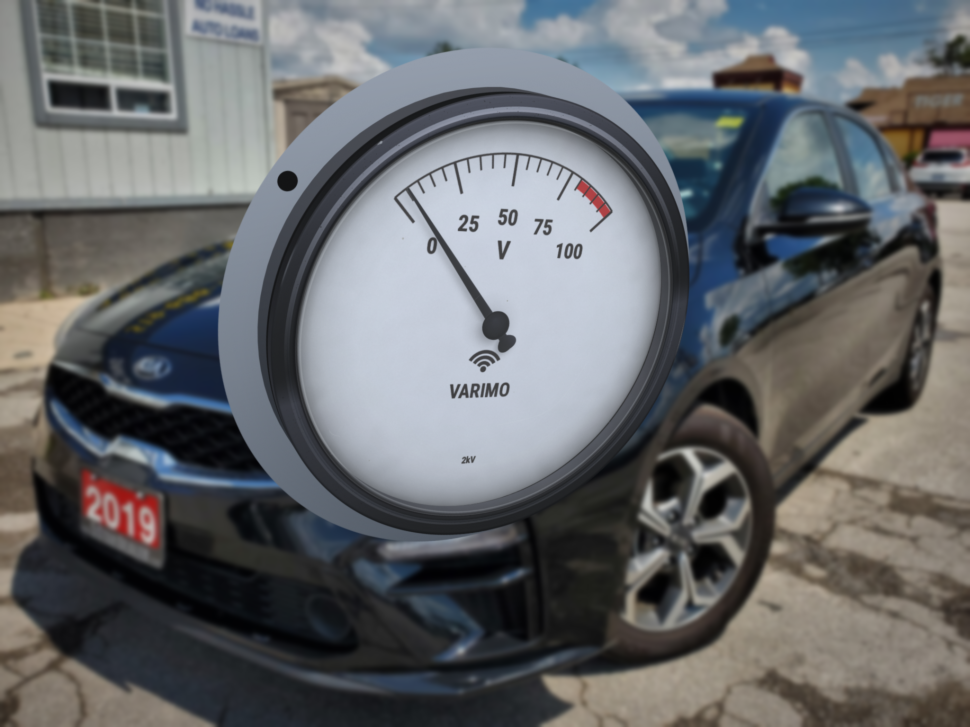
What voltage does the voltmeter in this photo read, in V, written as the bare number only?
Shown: 5
